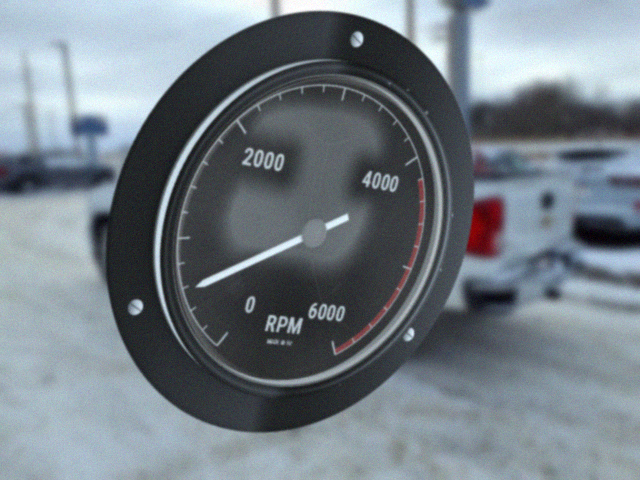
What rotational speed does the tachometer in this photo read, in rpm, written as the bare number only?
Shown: 600
